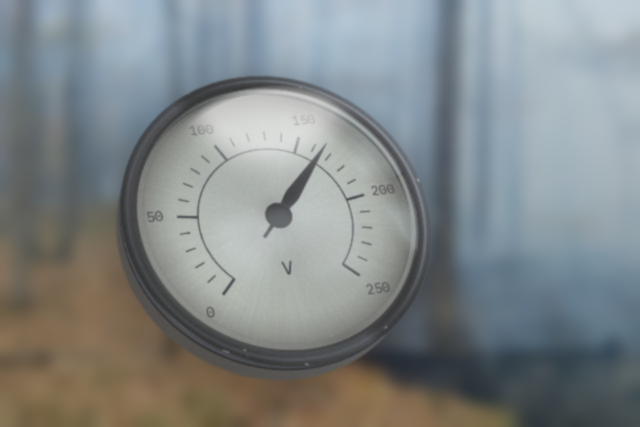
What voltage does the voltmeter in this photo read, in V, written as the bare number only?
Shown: 165
